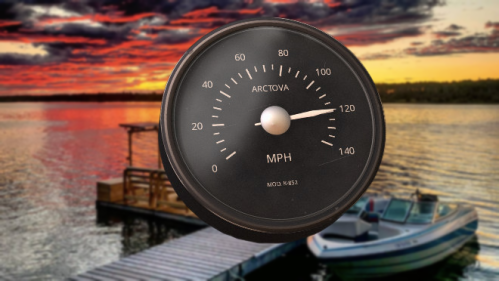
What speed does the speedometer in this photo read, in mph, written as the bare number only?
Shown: 120
